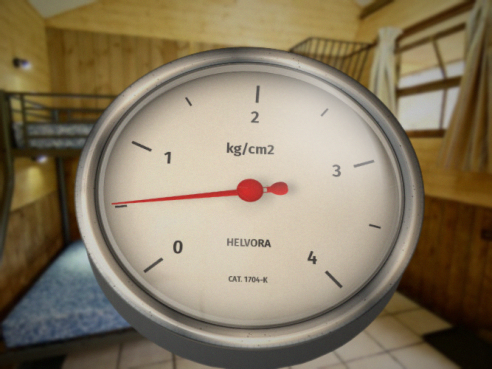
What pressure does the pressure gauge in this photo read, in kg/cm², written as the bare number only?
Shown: 0.5
